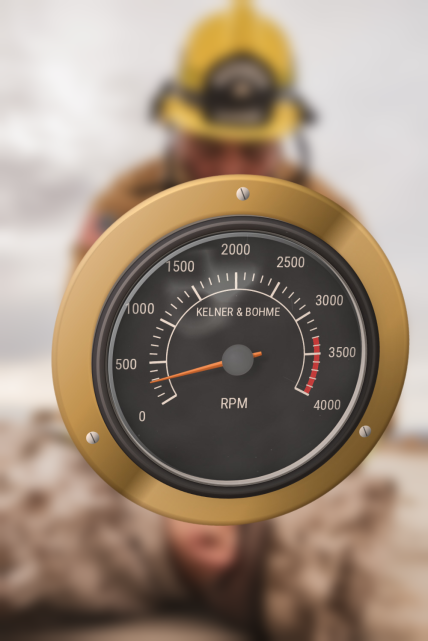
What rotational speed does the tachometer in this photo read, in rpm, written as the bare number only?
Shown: 300
